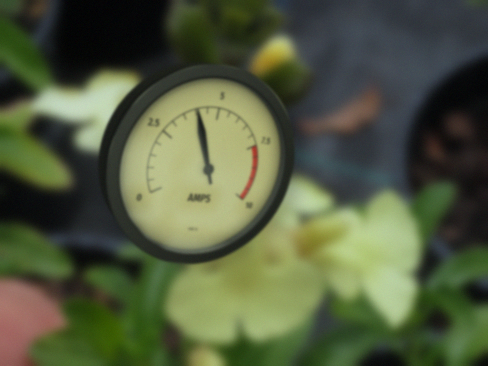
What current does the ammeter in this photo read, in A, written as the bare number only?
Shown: 4
